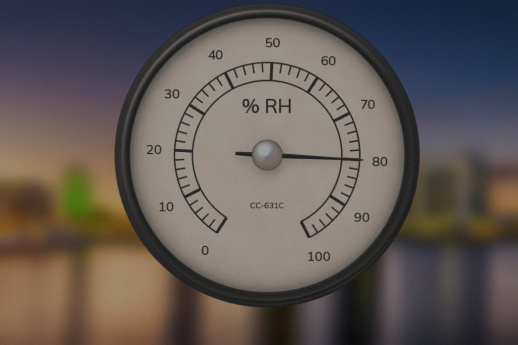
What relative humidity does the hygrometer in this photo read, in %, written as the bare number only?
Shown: 80
